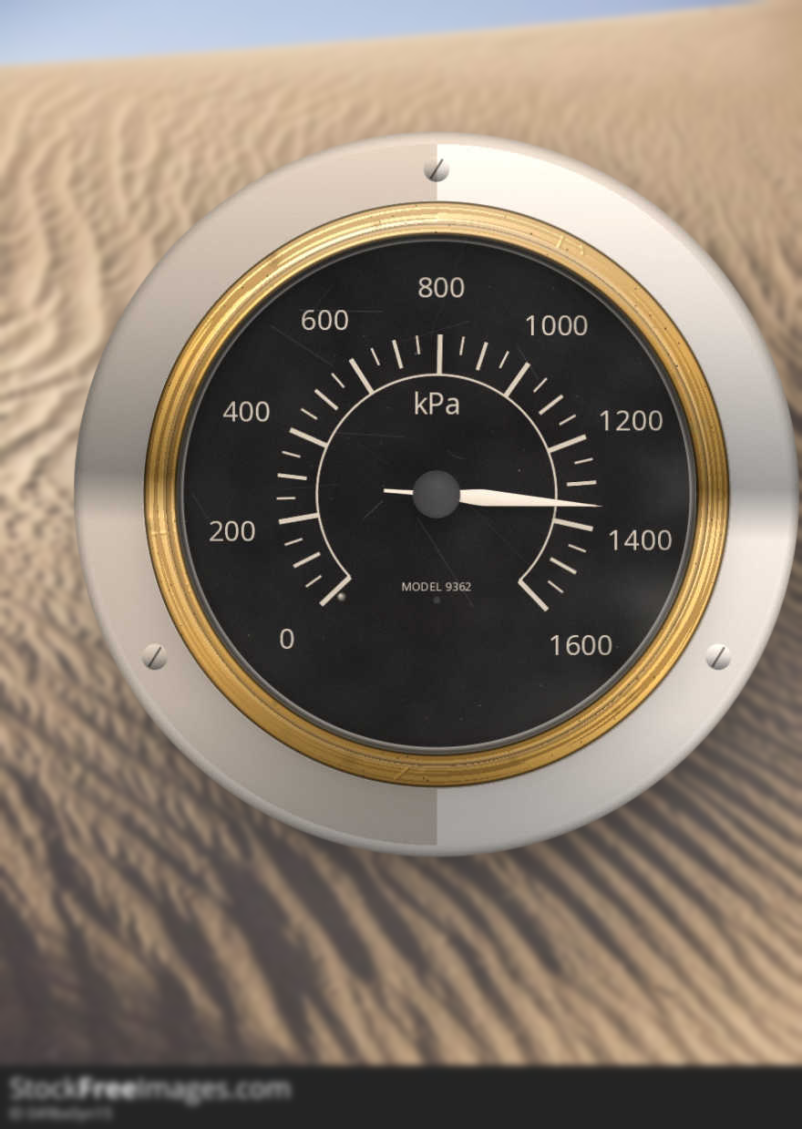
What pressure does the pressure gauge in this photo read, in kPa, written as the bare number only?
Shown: 1350
